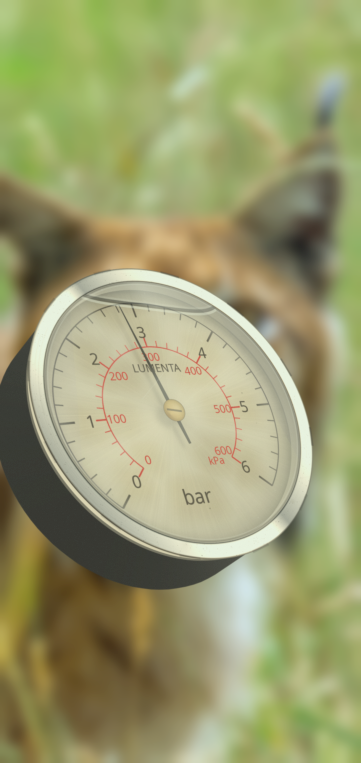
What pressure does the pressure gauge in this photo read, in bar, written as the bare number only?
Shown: 2.8
